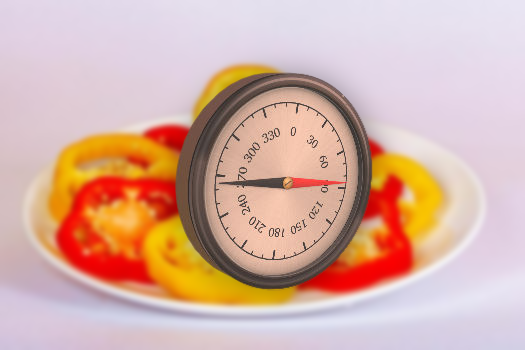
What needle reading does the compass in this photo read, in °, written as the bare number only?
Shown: 85
